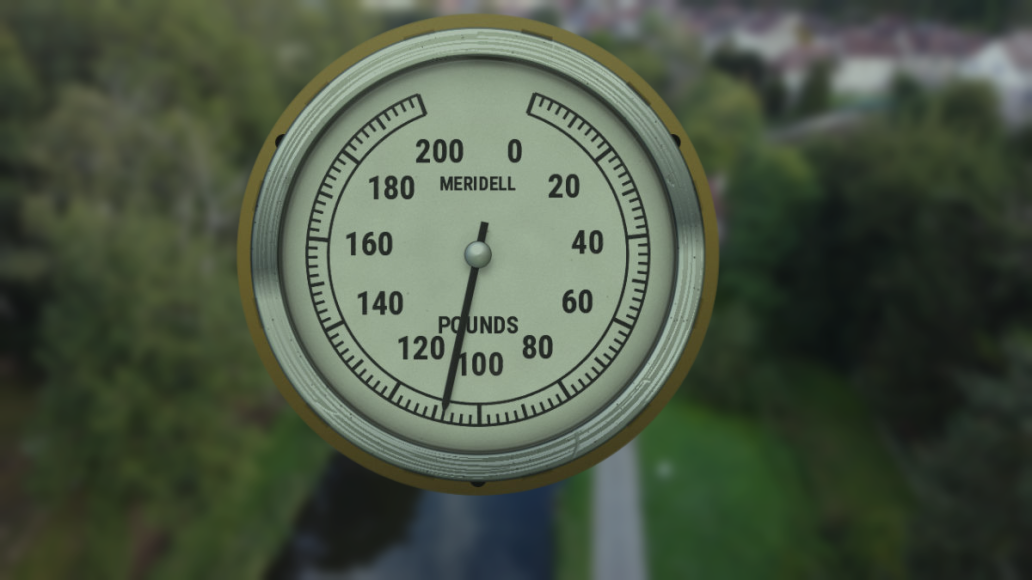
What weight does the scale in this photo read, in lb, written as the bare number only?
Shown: 108
